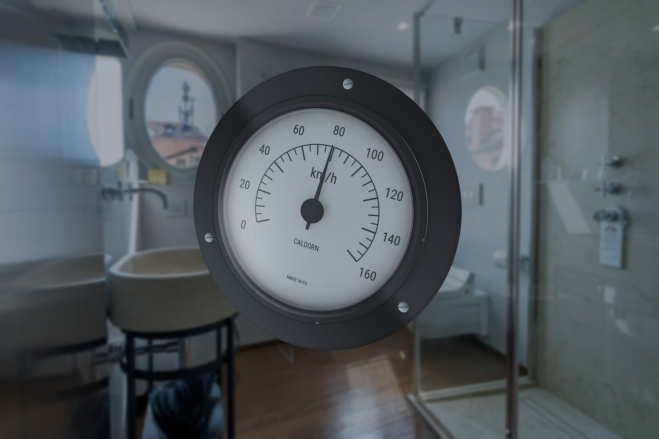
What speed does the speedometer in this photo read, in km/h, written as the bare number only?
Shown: 80
